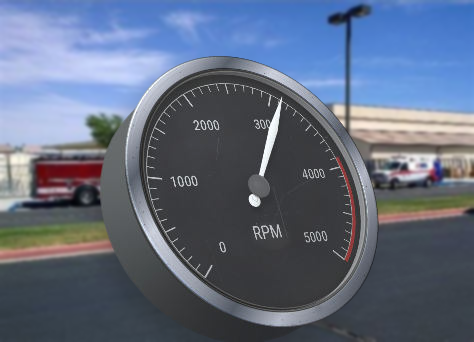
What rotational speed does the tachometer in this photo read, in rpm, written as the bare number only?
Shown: 3100
